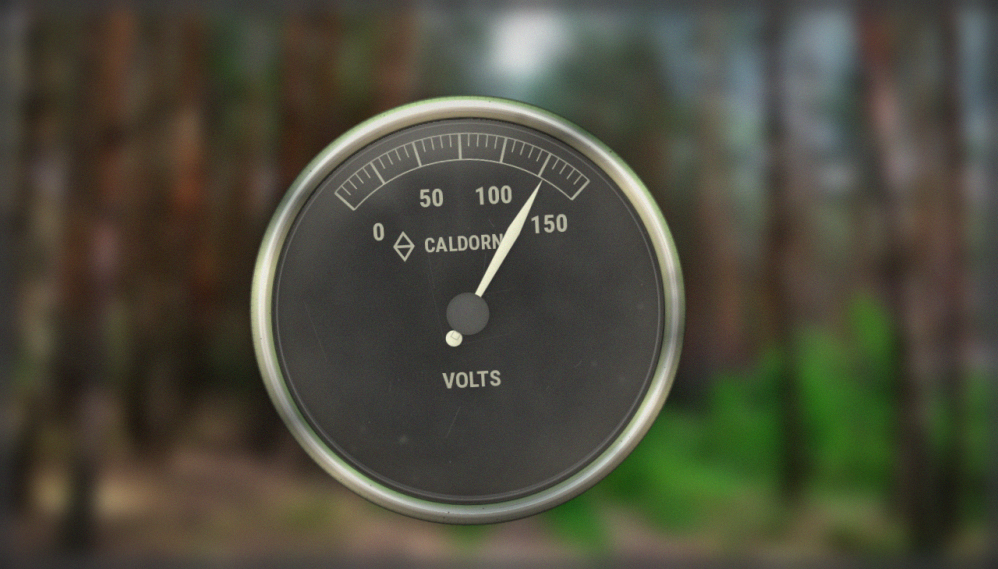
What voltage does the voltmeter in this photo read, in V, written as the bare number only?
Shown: 127.5
